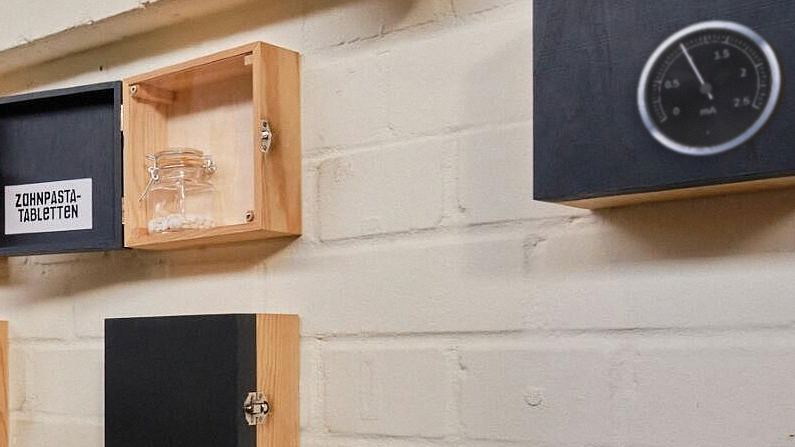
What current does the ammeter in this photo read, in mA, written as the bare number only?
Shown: 1
